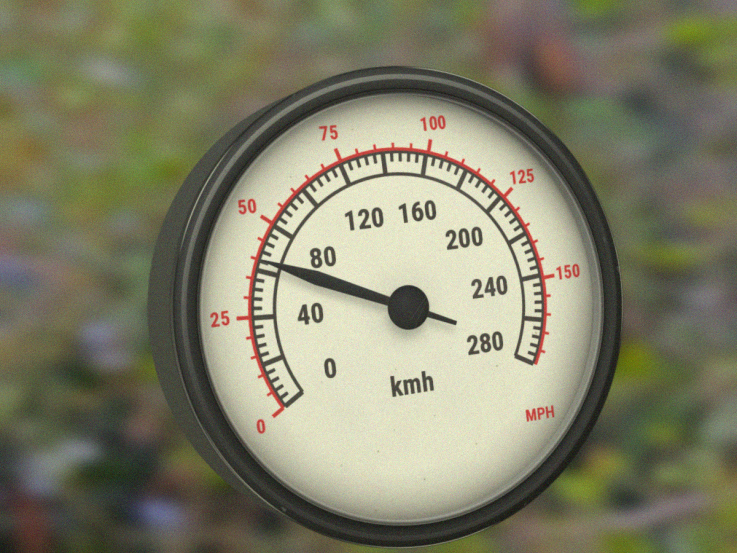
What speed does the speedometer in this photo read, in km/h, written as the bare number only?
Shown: 64
